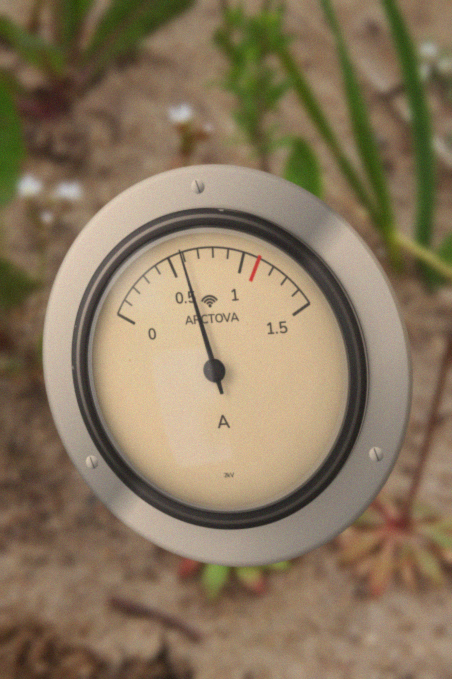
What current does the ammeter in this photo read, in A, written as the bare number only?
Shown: 0.6
